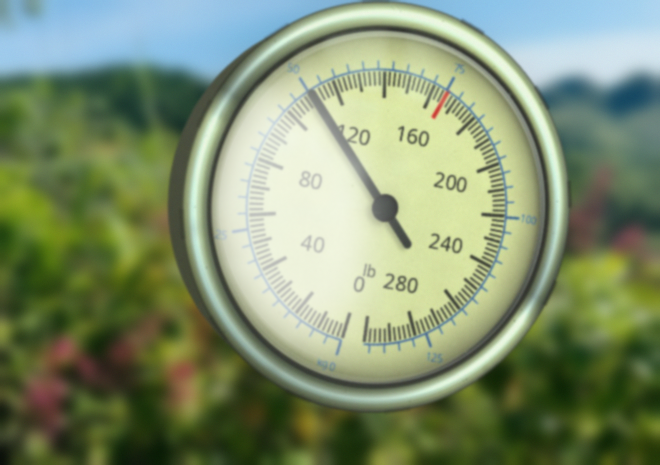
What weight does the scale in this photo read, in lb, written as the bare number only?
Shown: 110
